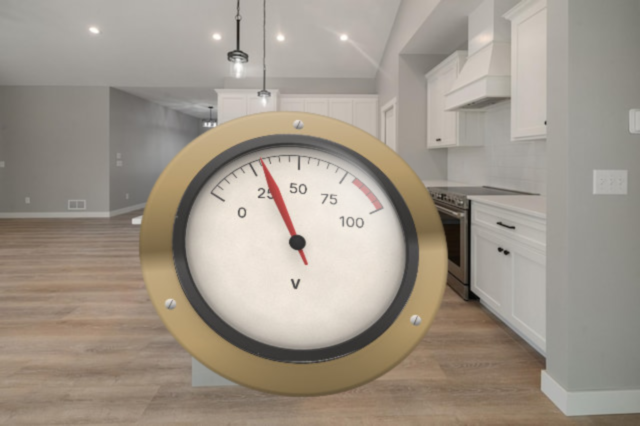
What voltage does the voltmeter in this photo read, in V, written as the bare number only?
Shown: 30
